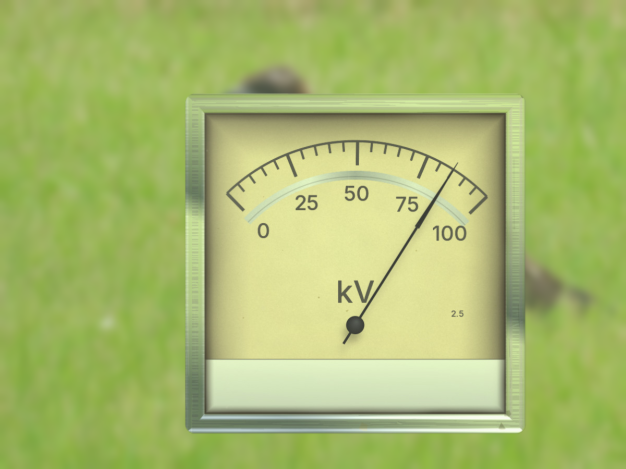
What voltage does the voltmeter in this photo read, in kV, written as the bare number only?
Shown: 85
